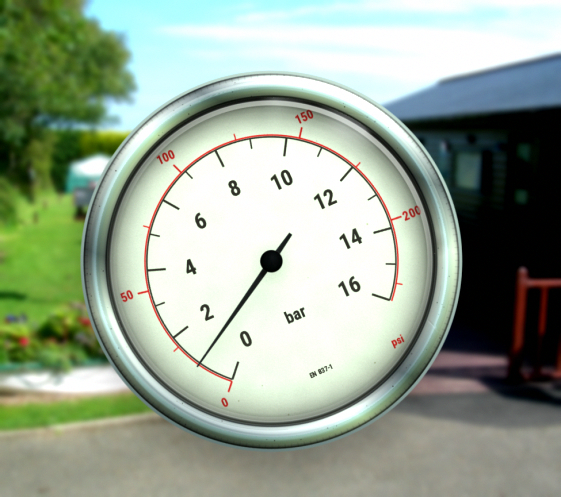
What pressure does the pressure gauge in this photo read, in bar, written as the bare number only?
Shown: 1
